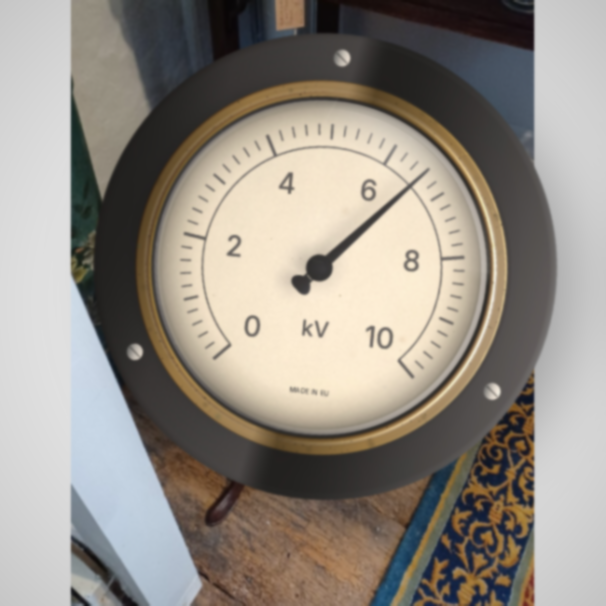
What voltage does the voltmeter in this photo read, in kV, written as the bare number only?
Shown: 6.6
